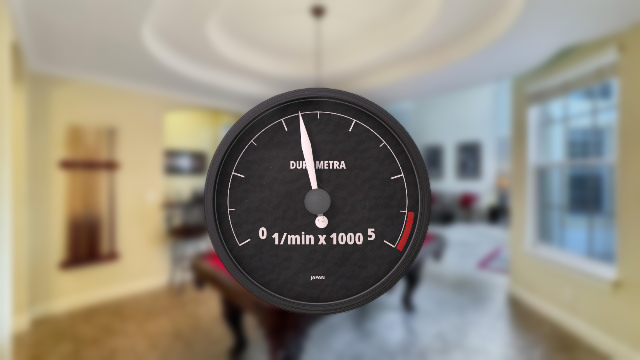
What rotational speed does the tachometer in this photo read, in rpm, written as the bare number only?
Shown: 2250
